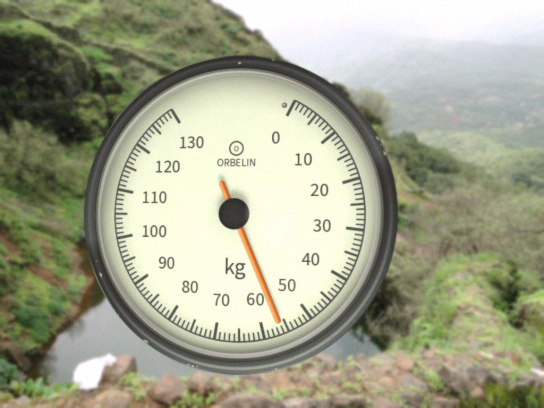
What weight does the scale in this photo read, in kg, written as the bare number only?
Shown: 56
